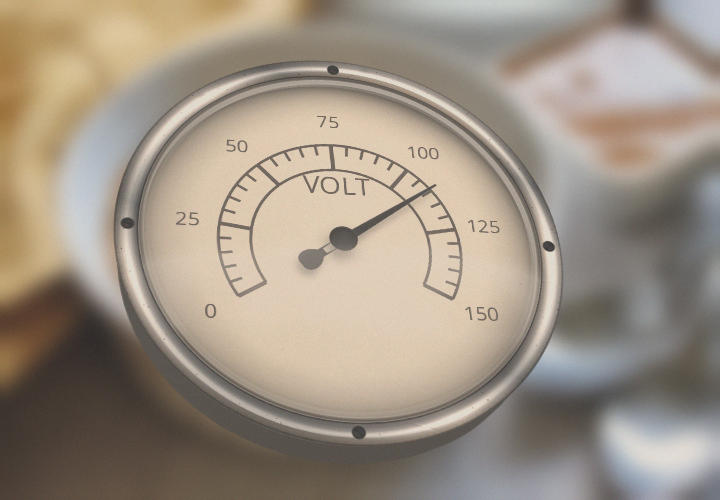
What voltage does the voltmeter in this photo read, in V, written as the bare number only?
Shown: 110
